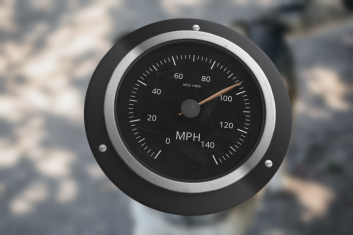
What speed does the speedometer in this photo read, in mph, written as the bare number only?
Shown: 96
